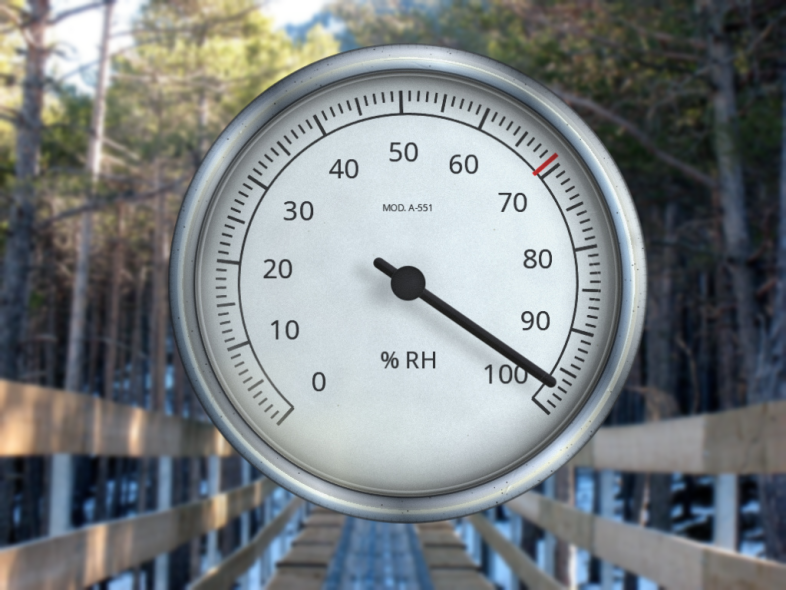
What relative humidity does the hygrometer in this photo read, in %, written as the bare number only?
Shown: 97
